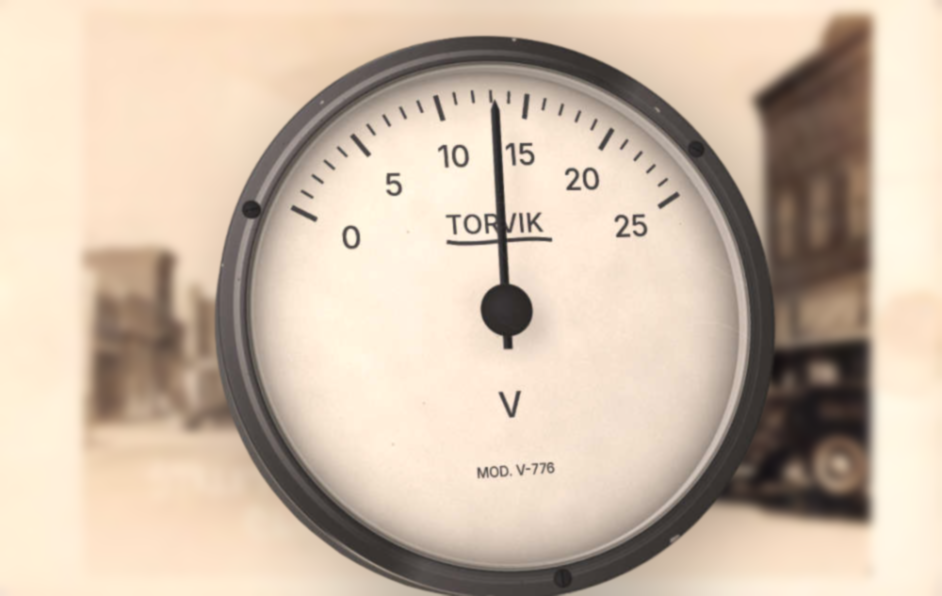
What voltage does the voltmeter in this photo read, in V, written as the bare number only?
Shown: 13
